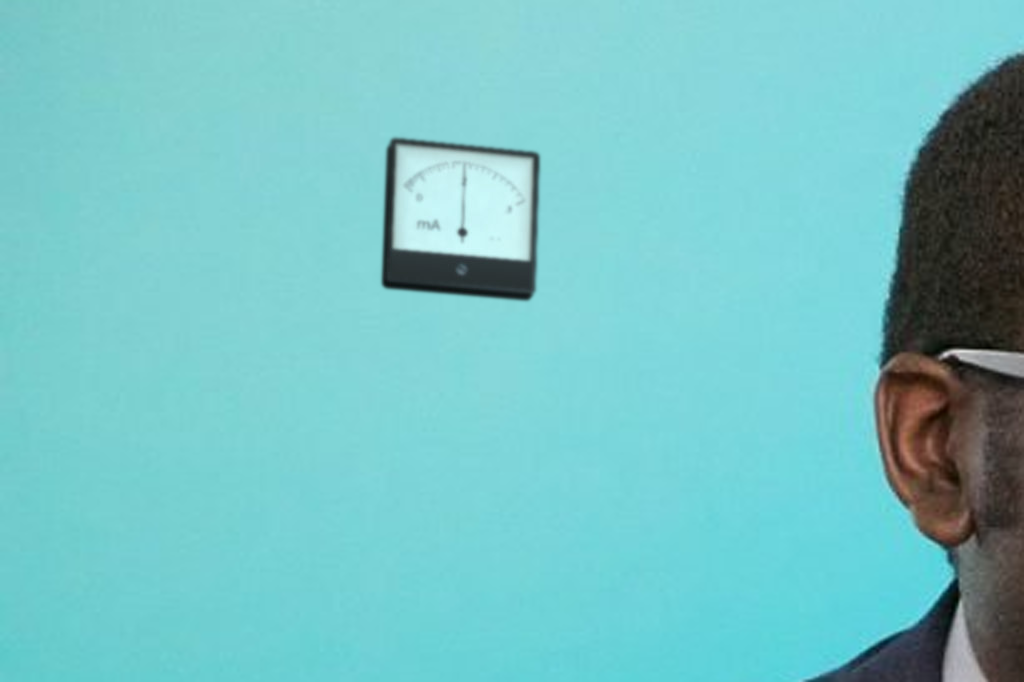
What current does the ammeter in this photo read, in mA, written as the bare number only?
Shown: 2
